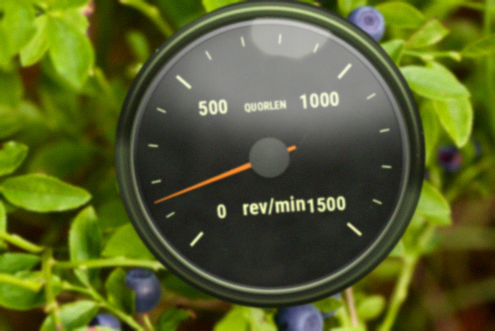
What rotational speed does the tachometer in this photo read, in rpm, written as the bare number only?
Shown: 150
